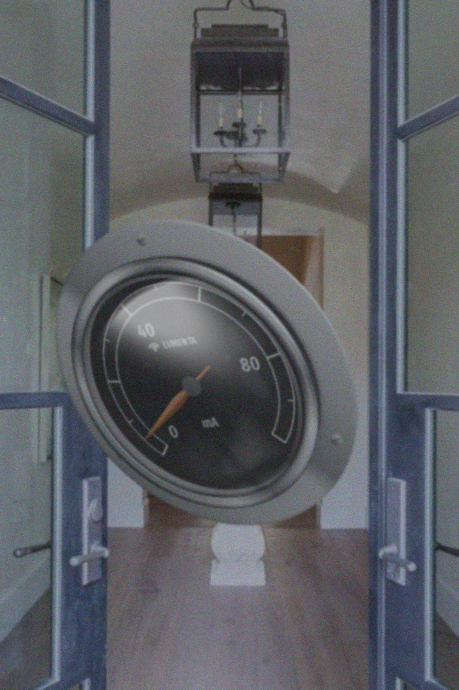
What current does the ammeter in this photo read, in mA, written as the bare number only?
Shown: 5
